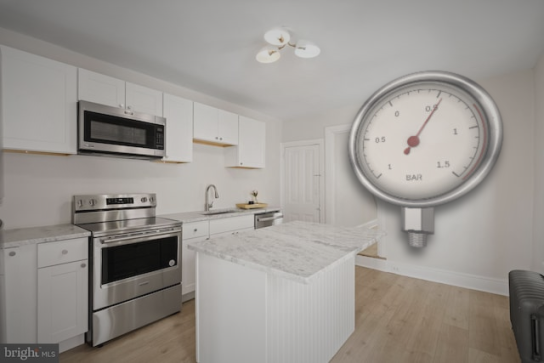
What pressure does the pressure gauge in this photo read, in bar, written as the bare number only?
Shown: 0.55
